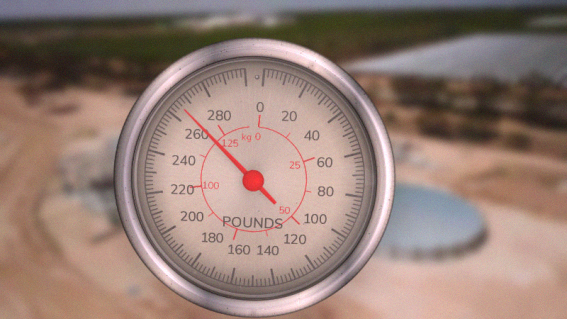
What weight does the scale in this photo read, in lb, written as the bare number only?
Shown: 266
